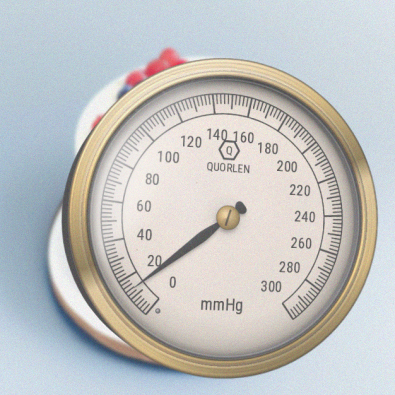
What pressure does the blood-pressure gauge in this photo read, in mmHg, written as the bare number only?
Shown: 14
